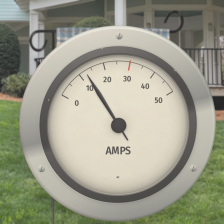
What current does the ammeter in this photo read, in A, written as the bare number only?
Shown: 12.5
